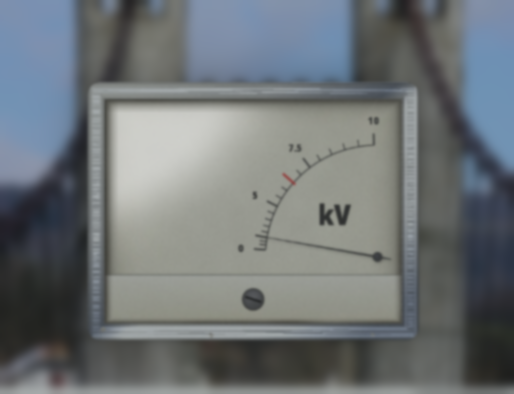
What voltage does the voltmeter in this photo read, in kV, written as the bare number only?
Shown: 2.5
